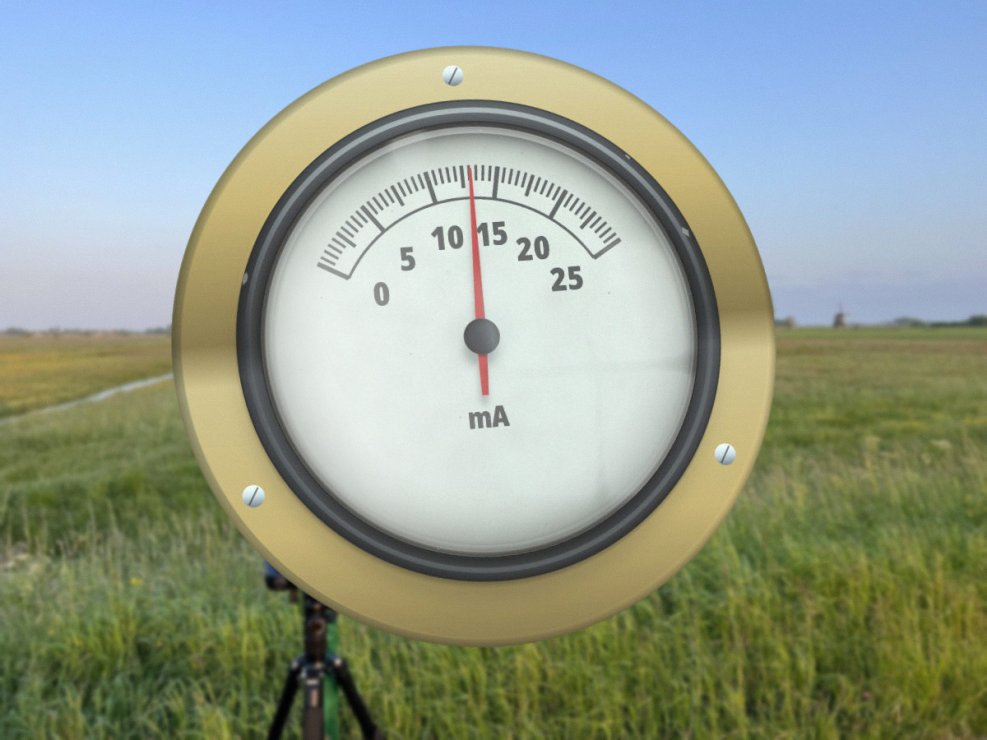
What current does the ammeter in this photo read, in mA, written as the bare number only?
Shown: 13
